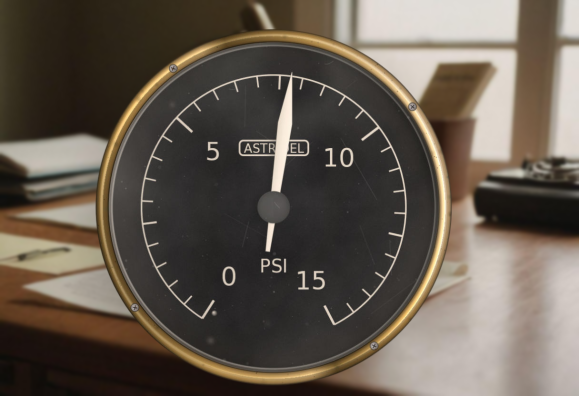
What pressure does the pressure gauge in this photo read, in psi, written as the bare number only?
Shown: 7.75
